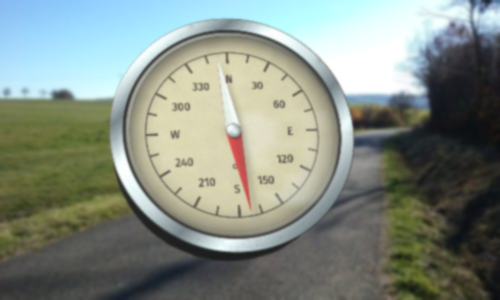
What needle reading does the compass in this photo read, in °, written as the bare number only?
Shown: 172.5
